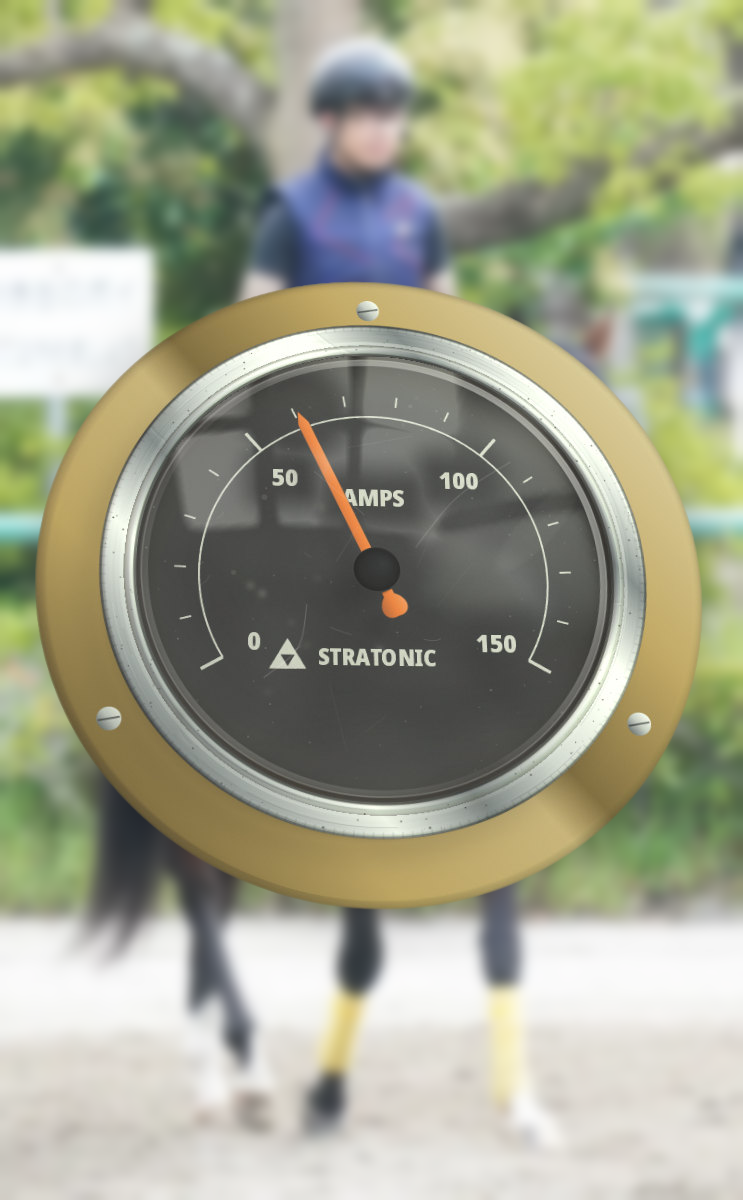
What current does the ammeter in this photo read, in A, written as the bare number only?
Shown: 60
